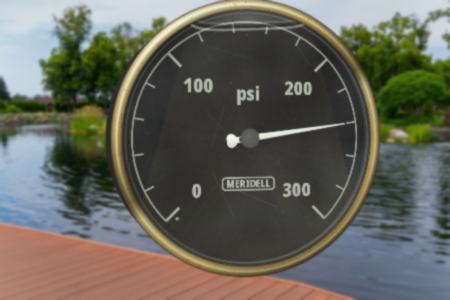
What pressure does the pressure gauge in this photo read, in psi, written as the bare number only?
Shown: 240
